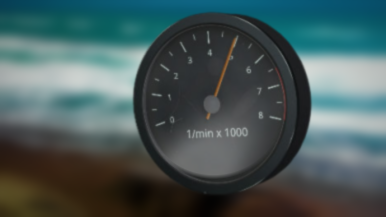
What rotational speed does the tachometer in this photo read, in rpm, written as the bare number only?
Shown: 5000
